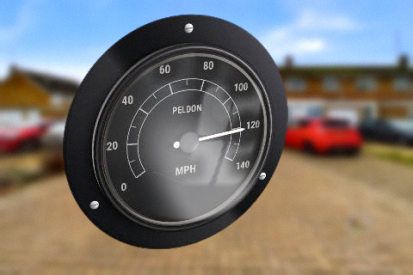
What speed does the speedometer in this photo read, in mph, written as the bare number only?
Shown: 120
